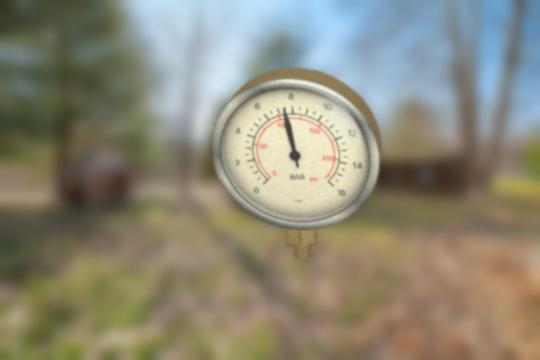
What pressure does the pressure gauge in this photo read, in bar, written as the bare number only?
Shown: 7.5
